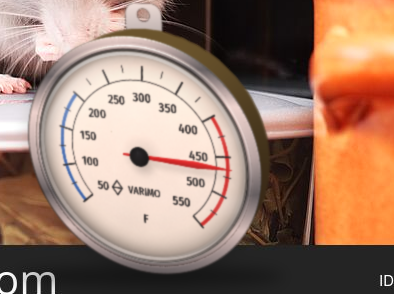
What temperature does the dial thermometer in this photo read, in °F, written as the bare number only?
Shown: 462.5
